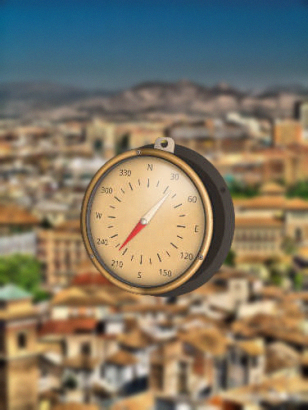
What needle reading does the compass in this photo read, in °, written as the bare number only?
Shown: 217.5
